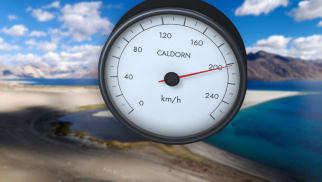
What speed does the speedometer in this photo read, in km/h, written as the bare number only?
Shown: 200
